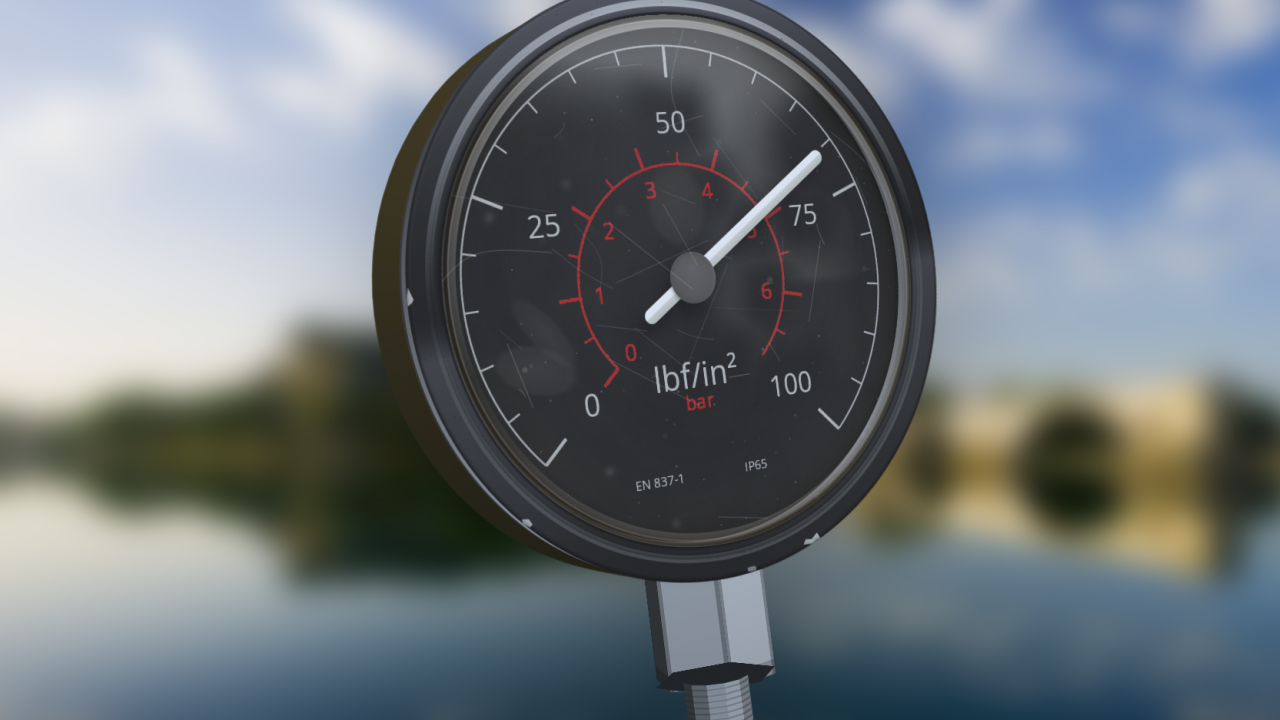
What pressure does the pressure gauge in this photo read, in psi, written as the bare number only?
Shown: 70
